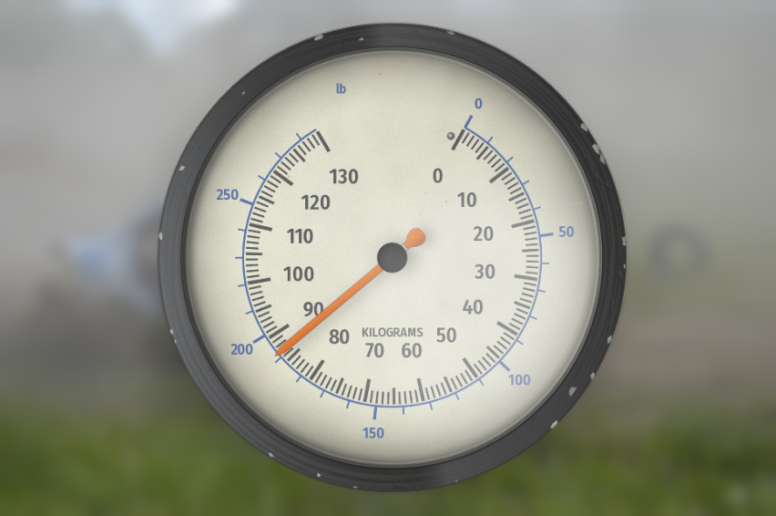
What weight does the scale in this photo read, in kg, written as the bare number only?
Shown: 87
